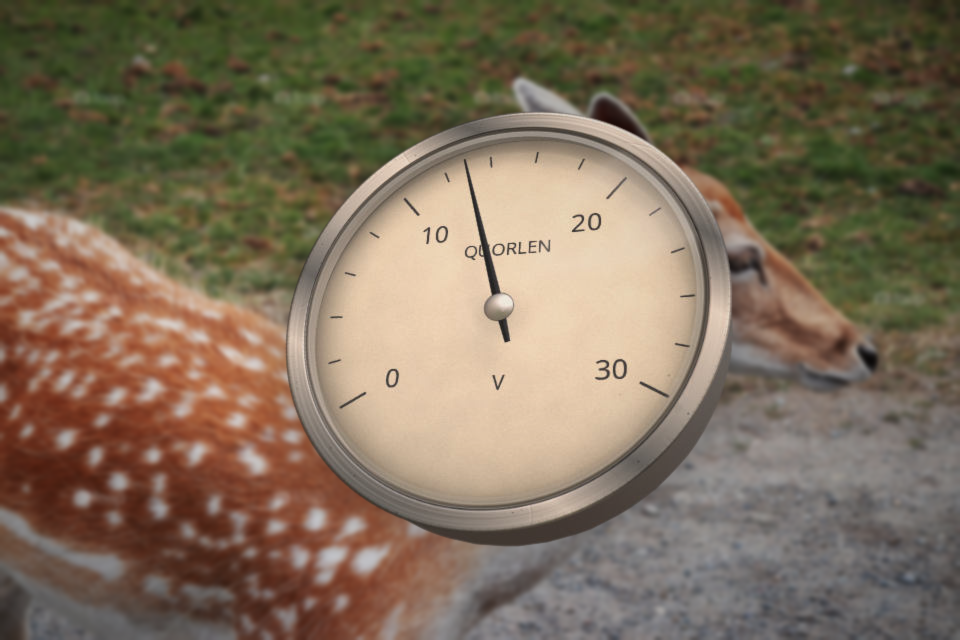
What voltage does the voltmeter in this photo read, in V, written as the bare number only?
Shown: 13
